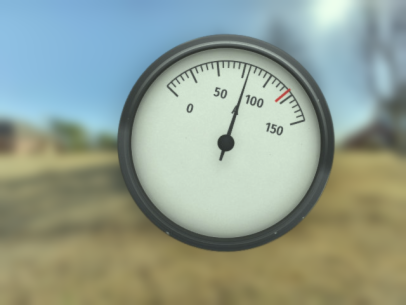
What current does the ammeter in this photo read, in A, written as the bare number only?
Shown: 80
